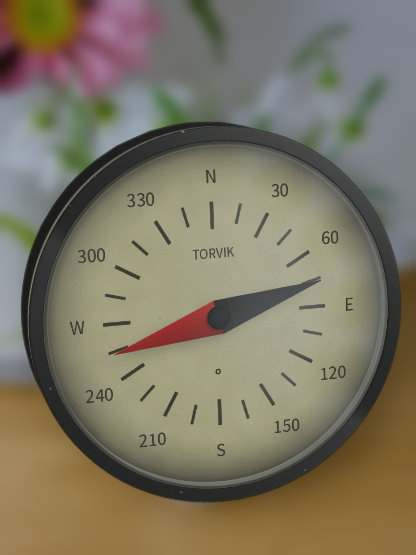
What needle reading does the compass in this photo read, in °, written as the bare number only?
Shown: 255
